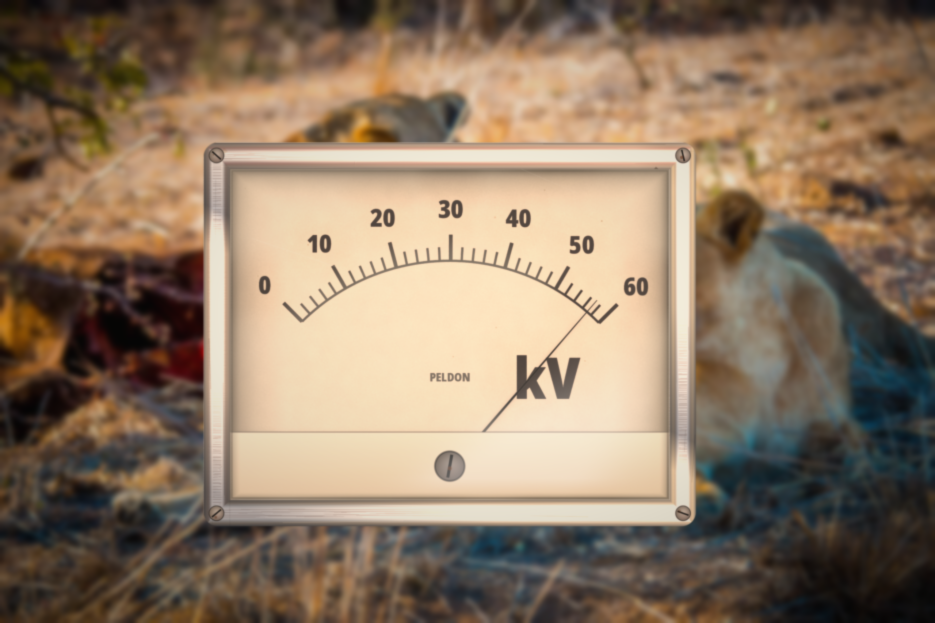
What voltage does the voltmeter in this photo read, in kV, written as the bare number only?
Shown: 57
